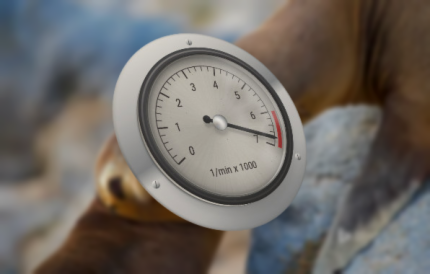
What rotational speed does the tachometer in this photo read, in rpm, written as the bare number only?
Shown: 6800
